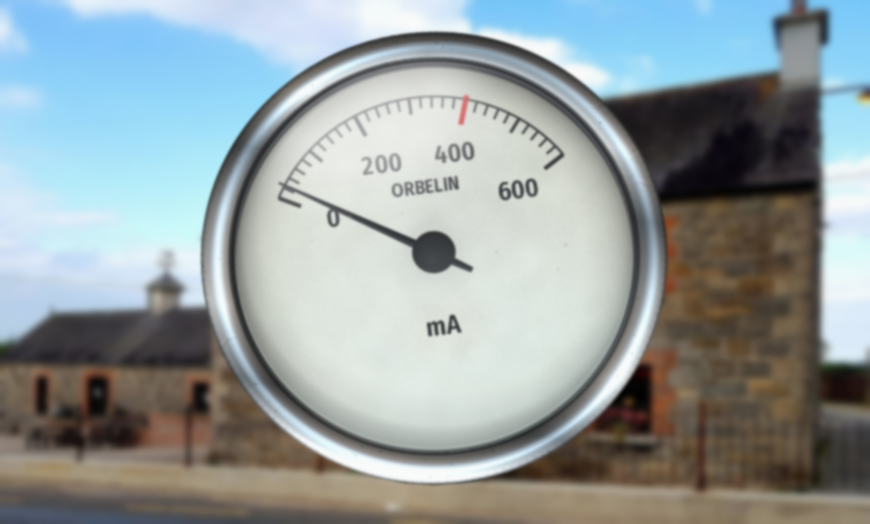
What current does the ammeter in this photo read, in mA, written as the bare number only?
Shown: 20
